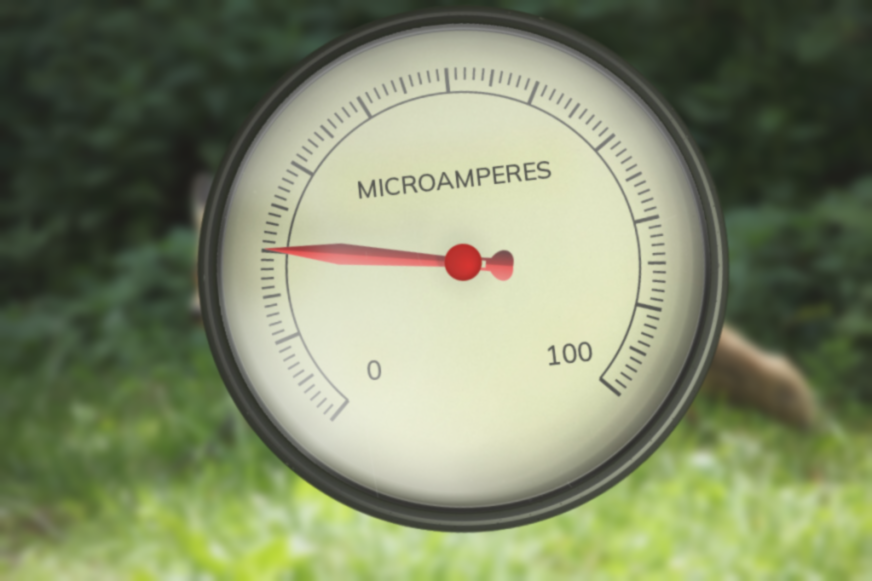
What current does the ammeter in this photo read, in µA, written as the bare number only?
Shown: 20
